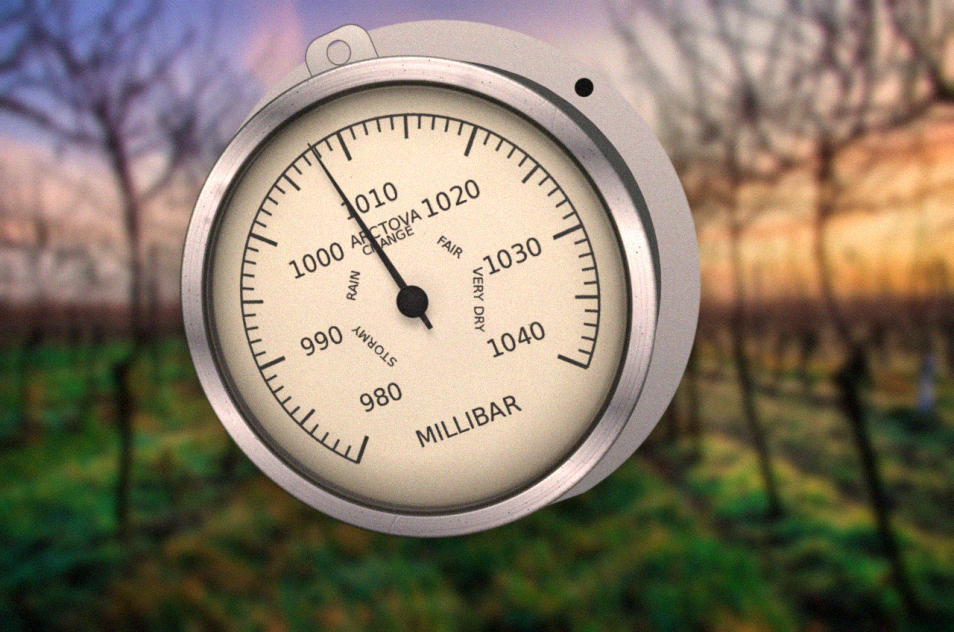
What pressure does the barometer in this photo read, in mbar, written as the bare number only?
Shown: 1008
